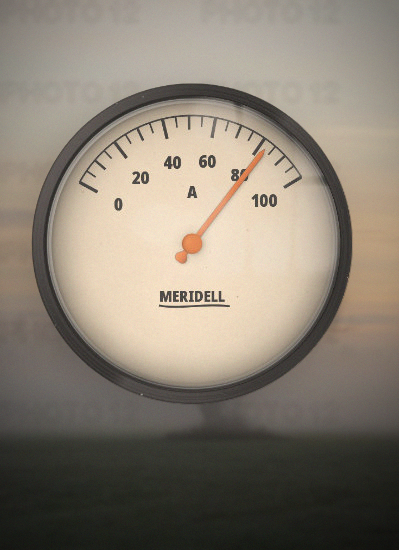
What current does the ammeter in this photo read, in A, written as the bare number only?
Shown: 82.5
